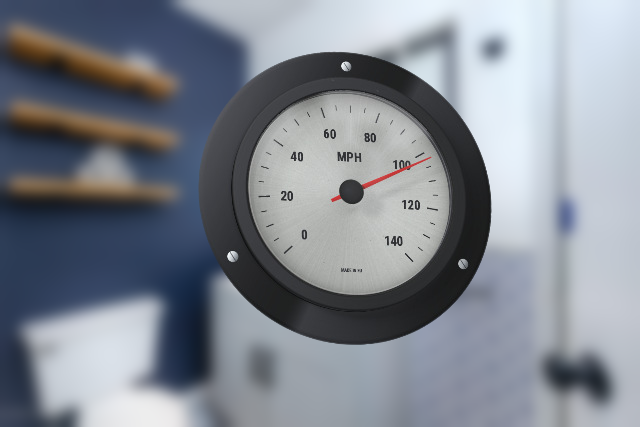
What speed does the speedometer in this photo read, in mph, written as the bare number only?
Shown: 102.5
